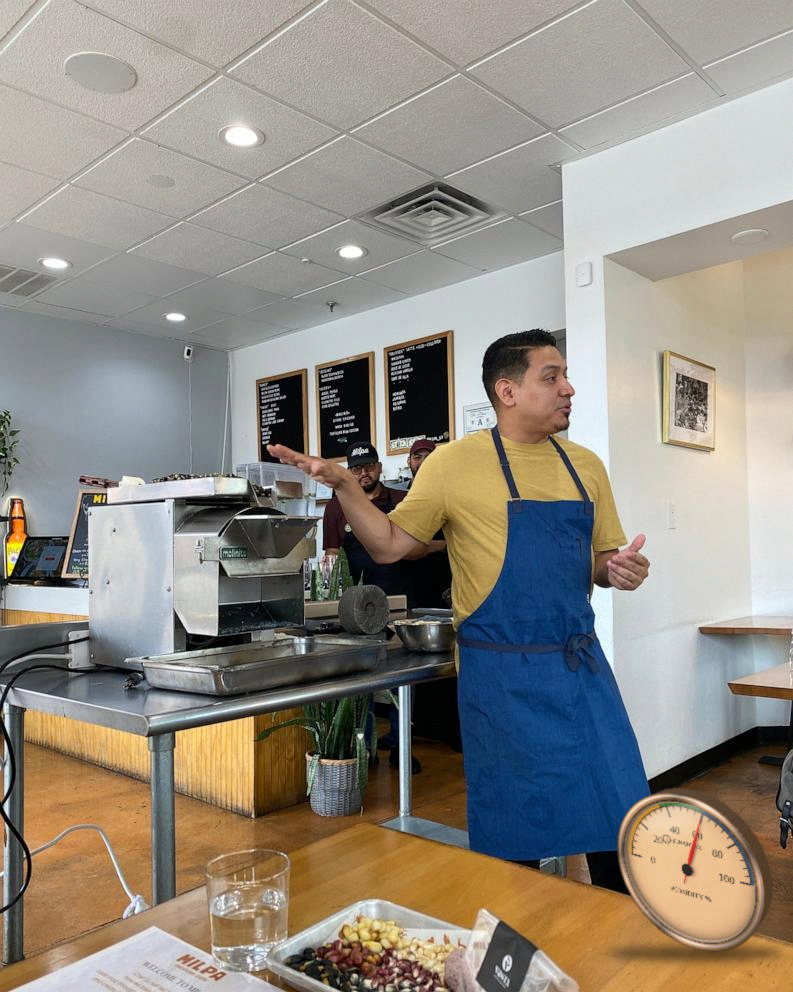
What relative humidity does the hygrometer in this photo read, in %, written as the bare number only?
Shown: 60
